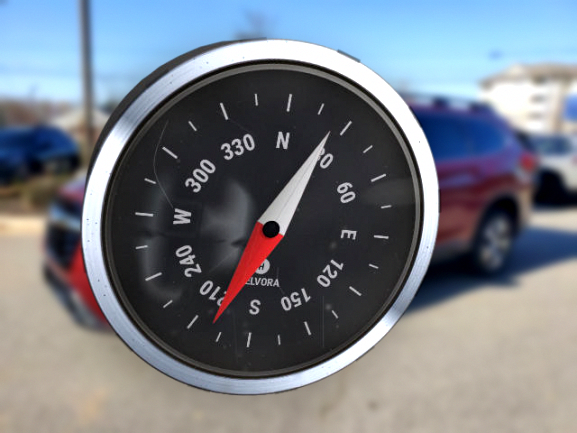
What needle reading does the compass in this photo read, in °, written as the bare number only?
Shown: 202.5
